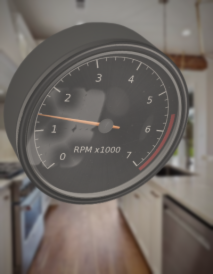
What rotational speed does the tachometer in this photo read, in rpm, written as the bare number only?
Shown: 1400
